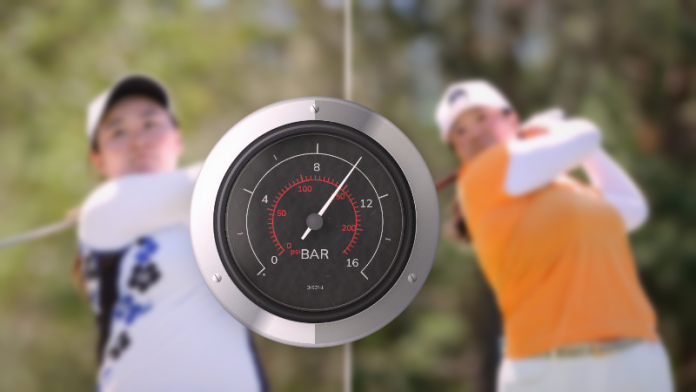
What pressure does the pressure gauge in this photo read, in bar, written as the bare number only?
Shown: 10
